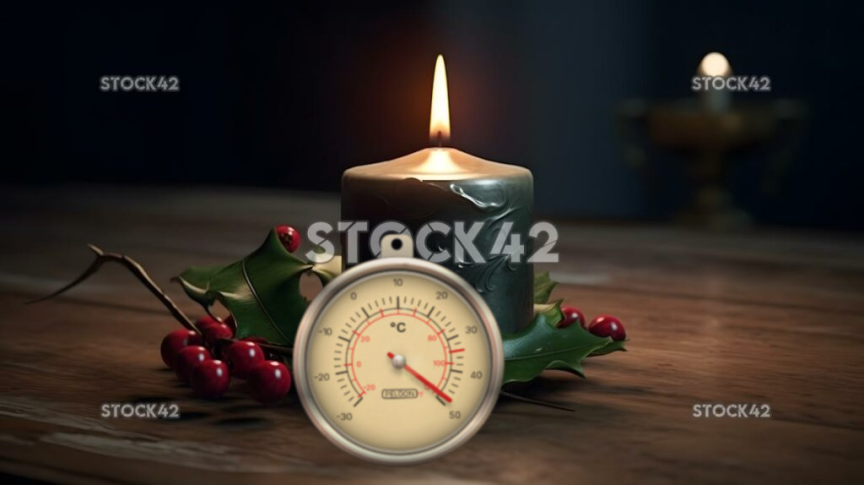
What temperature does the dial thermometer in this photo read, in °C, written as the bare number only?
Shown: 48
